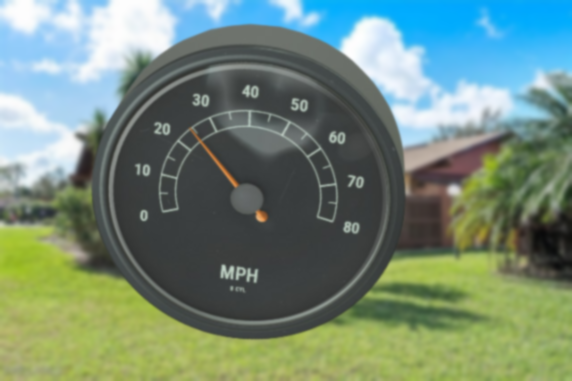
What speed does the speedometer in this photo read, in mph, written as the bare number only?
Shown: 25
